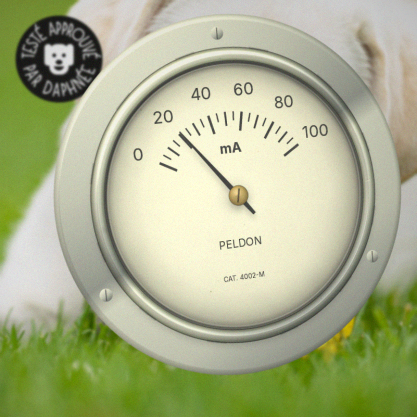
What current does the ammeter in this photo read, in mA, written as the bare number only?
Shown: 20
